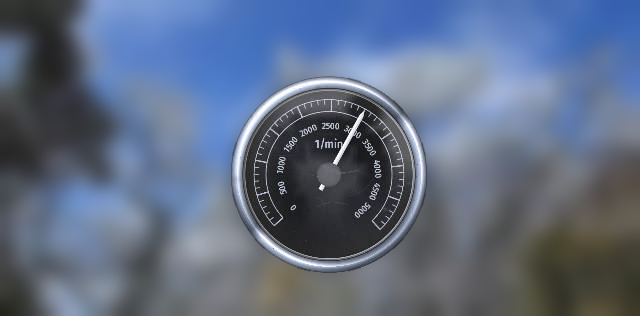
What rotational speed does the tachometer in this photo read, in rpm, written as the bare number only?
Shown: 3000
